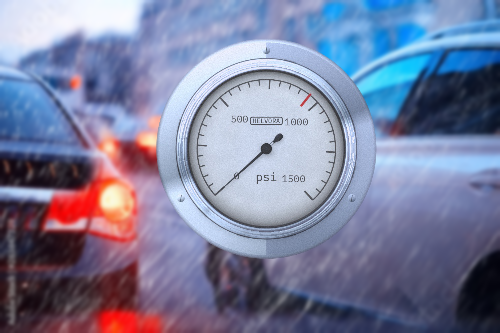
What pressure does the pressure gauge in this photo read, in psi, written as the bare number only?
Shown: 0
